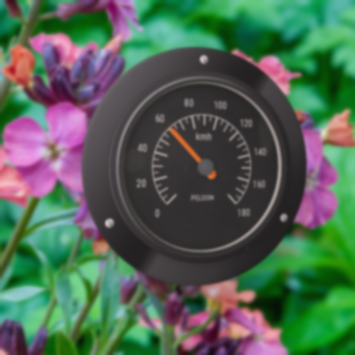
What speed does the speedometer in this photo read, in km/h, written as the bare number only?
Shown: 60
